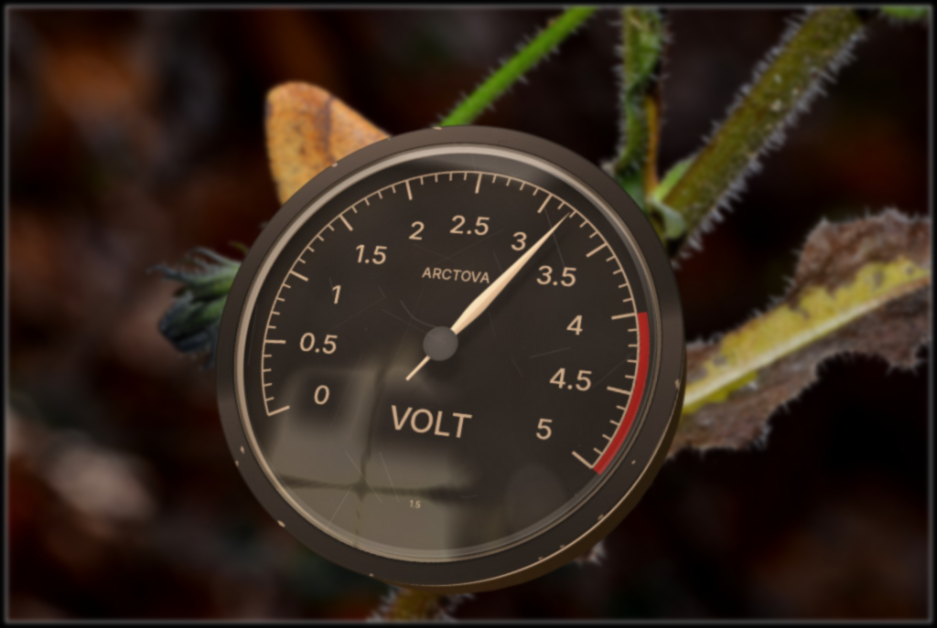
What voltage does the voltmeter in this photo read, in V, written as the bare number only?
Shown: 3.2
